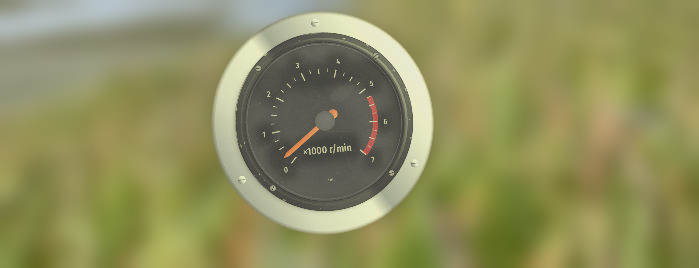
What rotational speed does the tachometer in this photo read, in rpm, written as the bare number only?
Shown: 250
